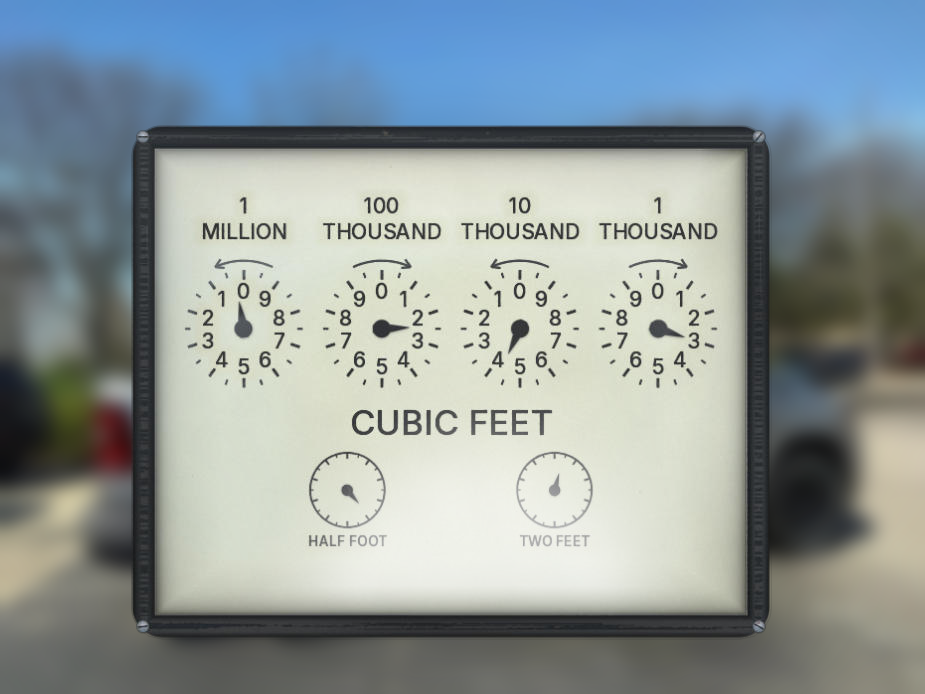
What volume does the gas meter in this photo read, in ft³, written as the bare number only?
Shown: 24300
